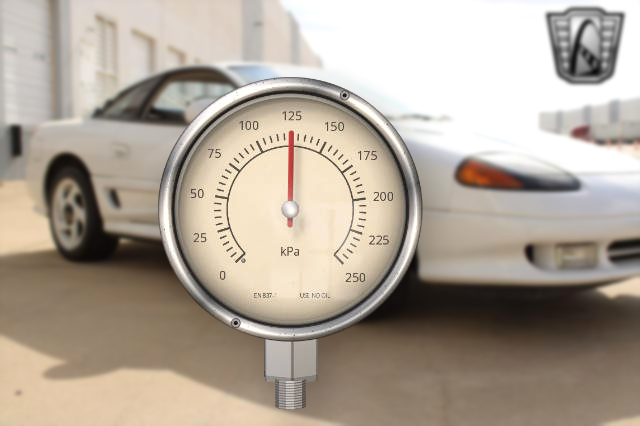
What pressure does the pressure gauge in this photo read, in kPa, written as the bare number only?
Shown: 125
